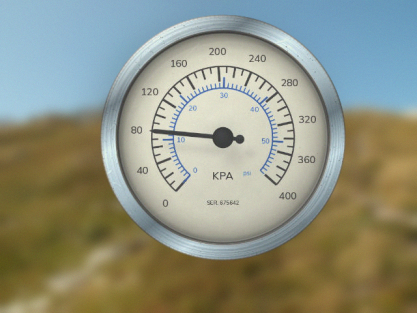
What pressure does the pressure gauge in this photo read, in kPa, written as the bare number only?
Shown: 80
